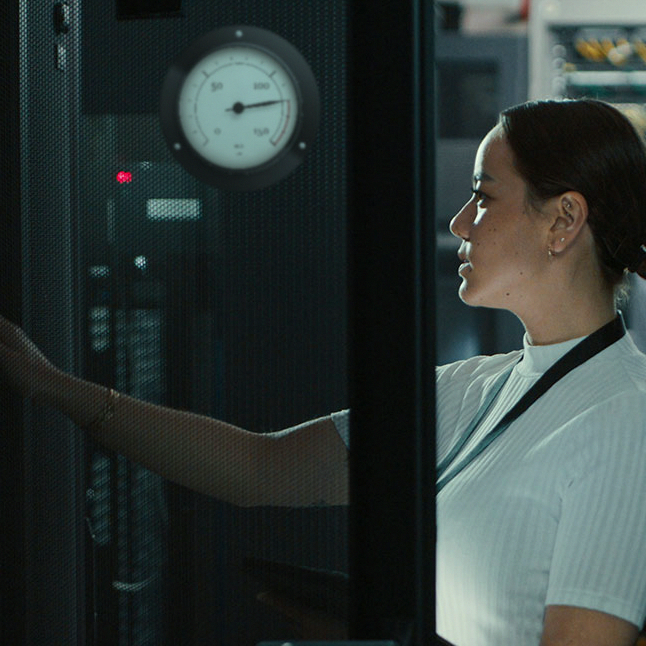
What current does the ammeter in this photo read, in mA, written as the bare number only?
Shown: 120
